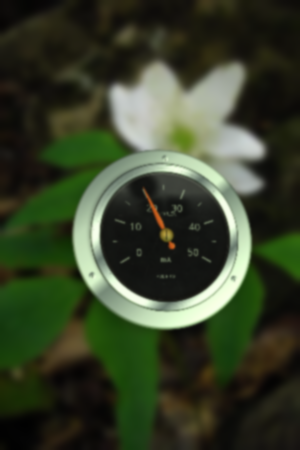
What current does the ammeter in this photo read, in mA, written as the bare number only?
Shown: 20
